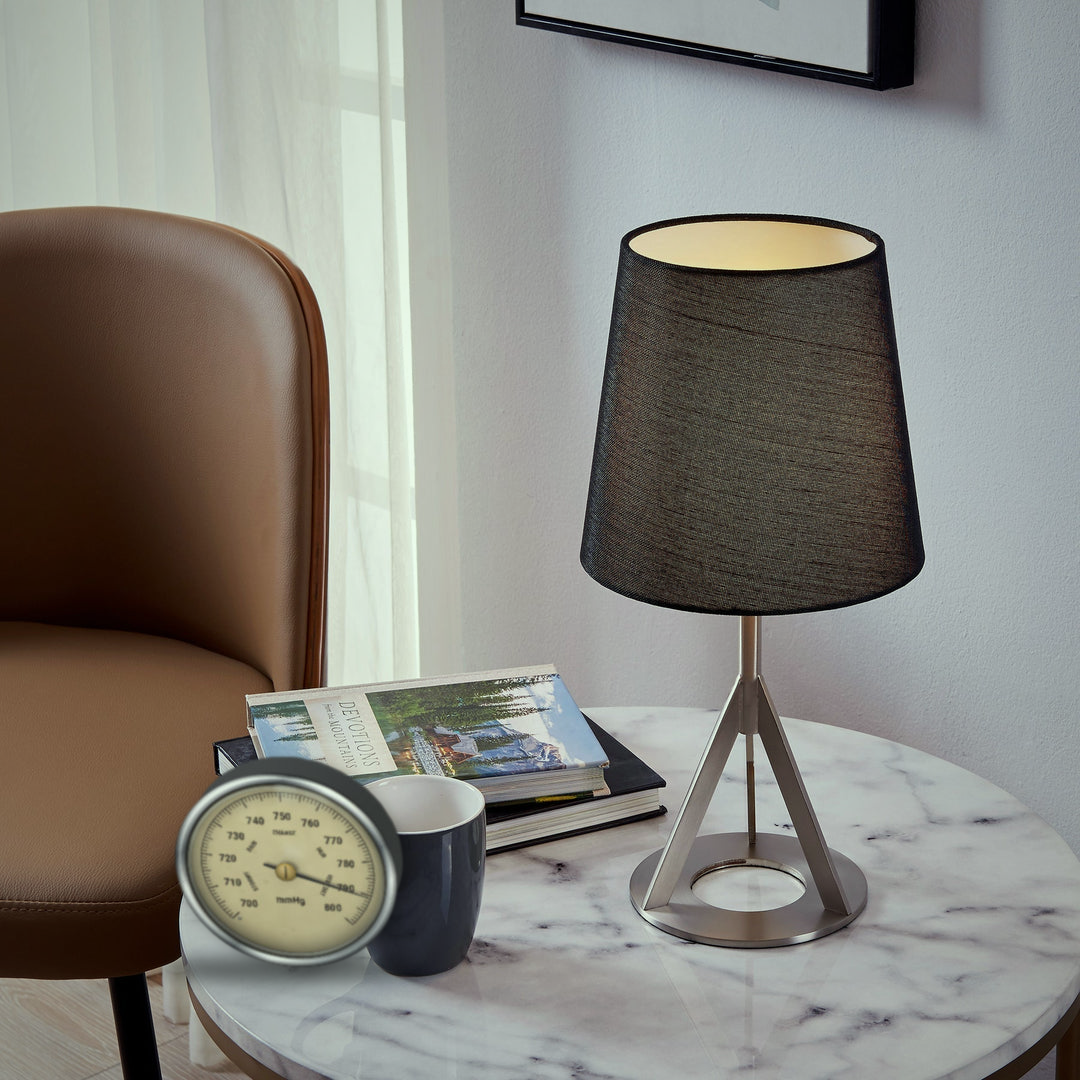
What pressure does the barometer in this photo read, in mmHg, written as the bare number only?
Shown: 790
